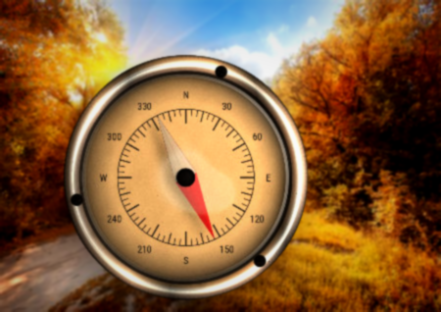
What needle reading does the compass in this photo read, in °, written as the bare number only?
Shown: 155
